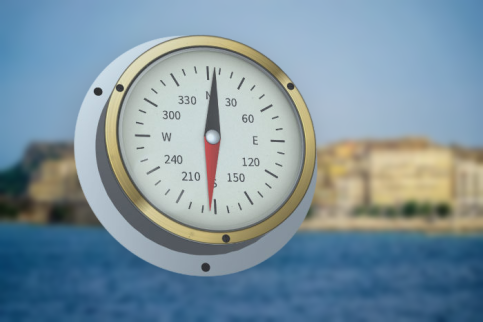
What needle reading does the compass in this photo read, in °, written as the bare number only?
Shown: 185
